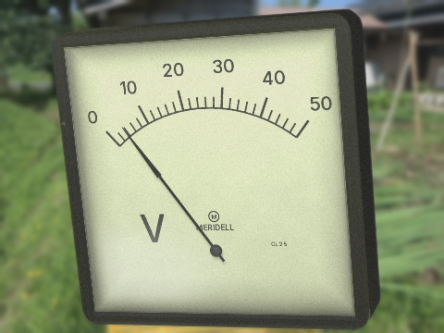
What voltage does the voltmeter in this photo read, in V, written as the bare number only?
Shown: 4
